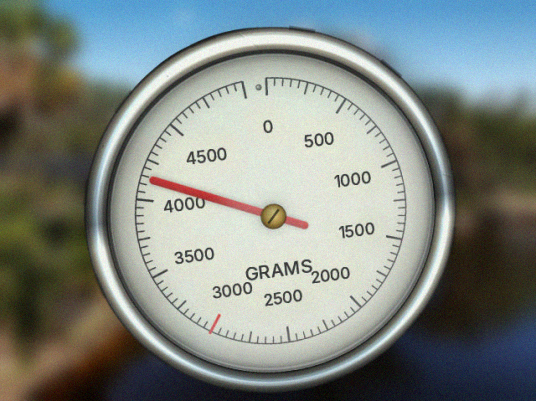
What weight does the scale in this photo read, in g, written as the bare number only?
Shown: 4150
